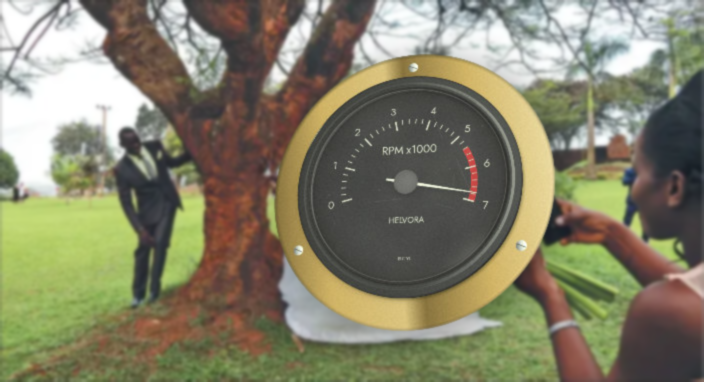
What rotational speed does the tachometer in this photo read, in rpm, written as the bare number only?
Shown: 6800
